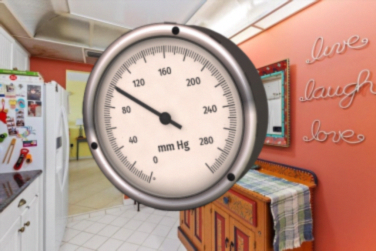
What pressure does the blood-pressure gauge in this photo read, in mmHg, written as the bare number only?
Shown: 100
